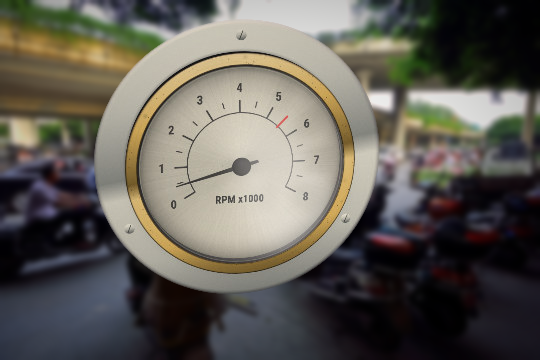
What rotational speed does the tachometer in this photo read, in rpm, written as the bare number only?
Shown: 500
